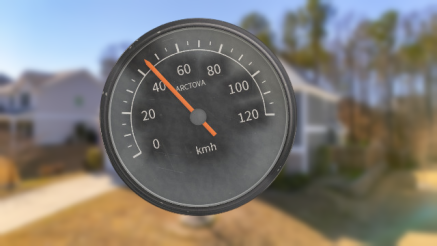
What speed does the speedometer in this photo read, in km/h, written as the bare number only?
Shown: 45
